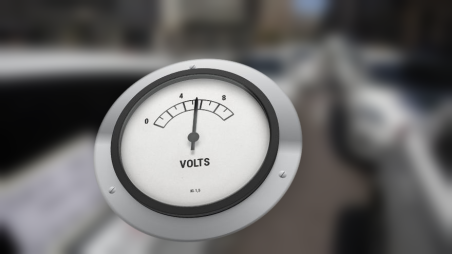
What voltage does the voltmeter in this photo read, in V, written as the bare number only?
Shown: 5.5
